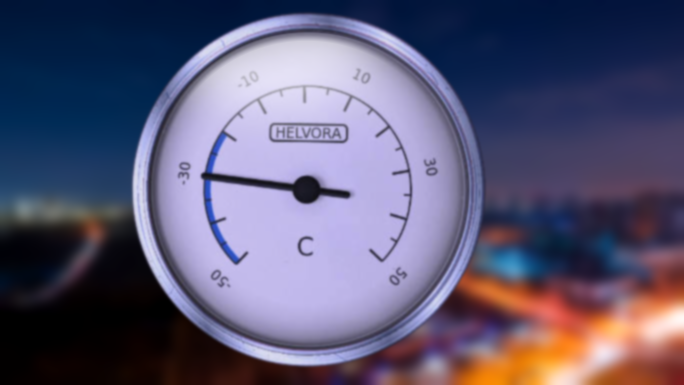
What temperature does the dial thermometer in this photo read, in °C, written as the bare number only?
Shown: -30
